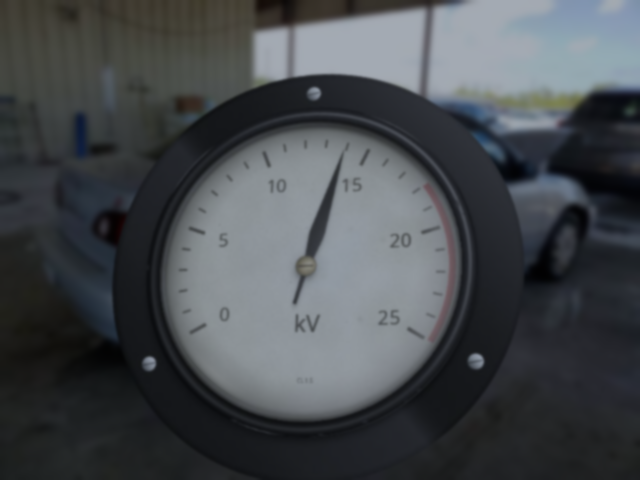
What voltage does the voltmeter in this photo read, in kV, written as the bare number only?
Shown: 14
